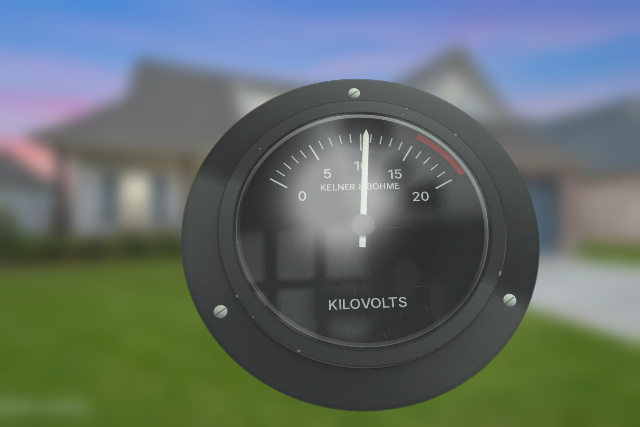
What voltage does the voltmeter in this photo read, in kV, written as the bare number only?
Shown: 10.5
